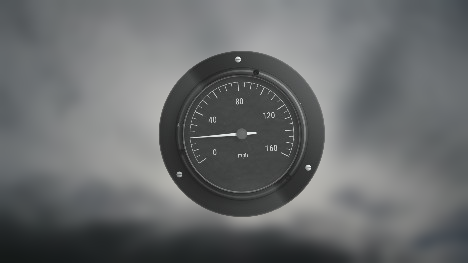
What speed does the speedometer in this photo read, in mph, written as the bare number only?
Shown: 20
